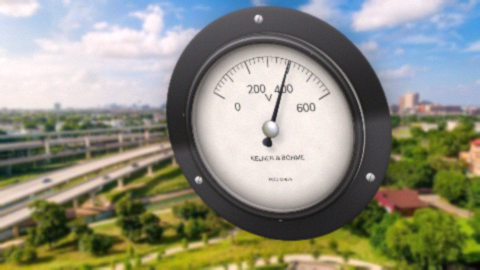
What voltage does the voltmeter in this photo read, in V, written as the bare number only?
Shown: 400
